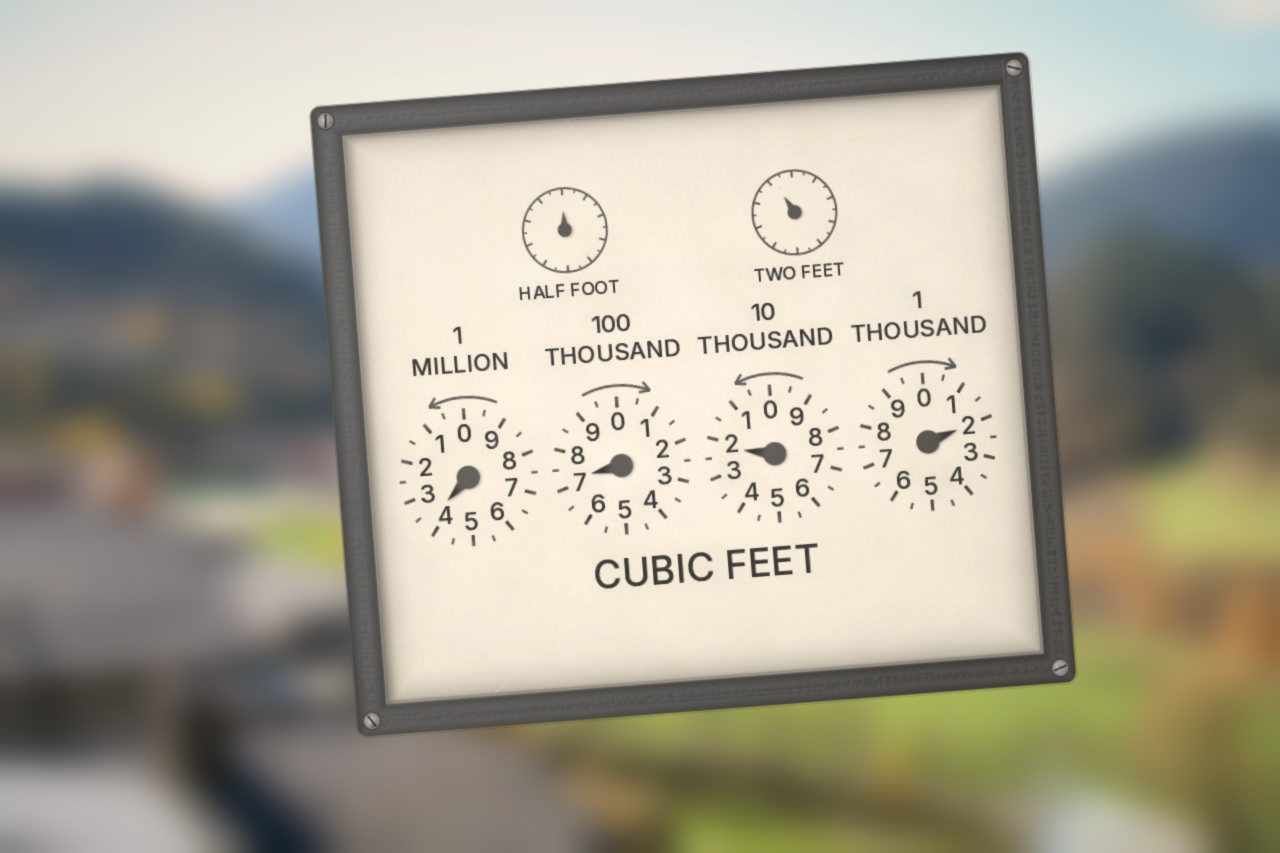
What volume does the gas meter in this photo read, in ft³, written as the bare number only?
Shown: 372200
